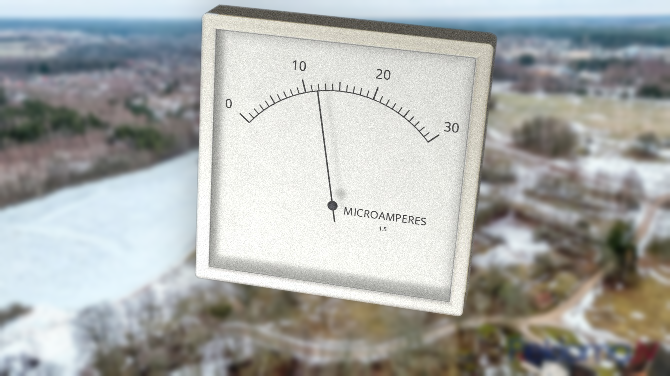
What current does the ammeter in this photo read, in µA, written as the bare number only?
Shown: 12
